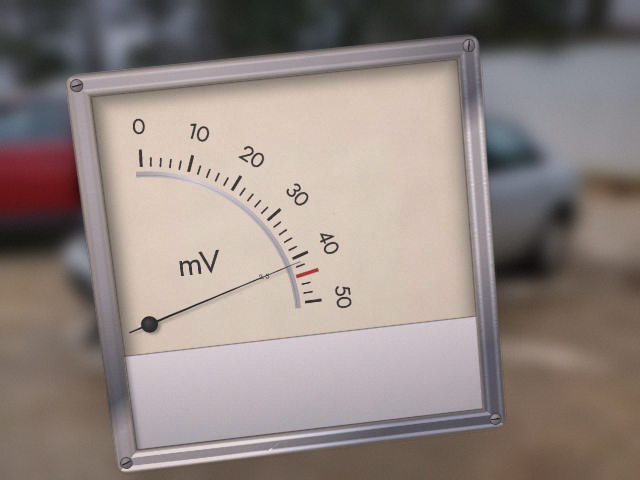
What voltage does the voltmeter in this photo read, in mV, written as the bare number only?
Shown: 41
